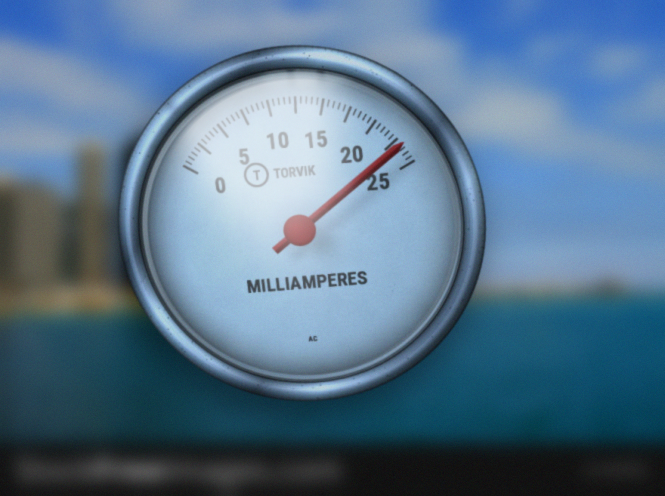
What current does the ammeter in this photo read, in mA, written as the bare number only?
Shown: 23
